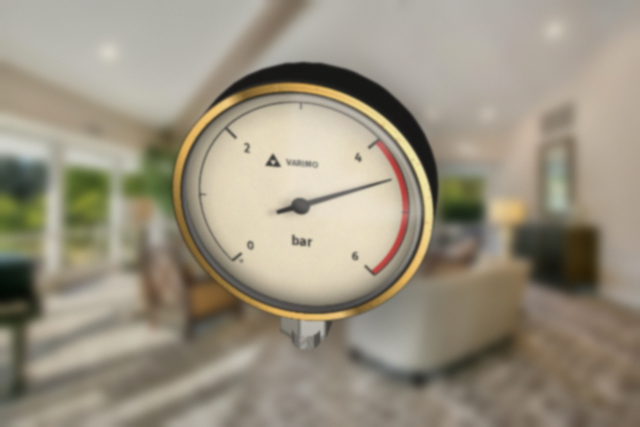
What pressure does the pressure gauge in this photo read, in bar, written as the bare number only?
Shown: 4.5
